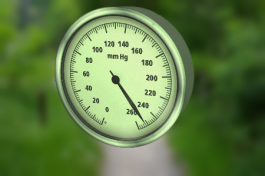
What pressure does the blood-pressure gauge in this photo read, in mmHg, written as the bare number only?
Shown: 250
